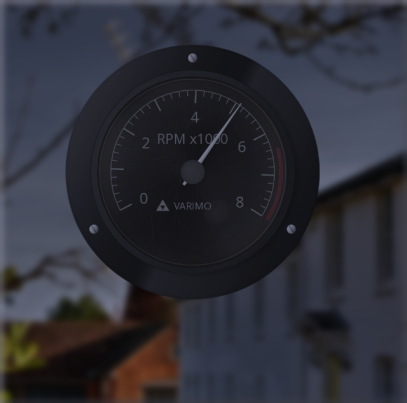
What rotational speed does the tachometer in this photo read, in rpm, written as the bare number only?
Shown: 5100
